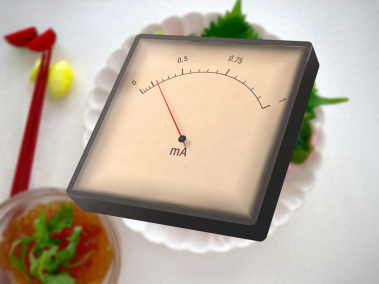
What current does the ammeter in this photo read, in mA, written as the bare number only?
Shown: 0.3
